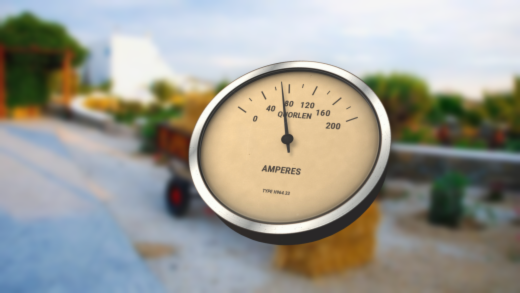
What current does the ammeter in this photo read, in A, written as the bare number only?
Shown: 70
